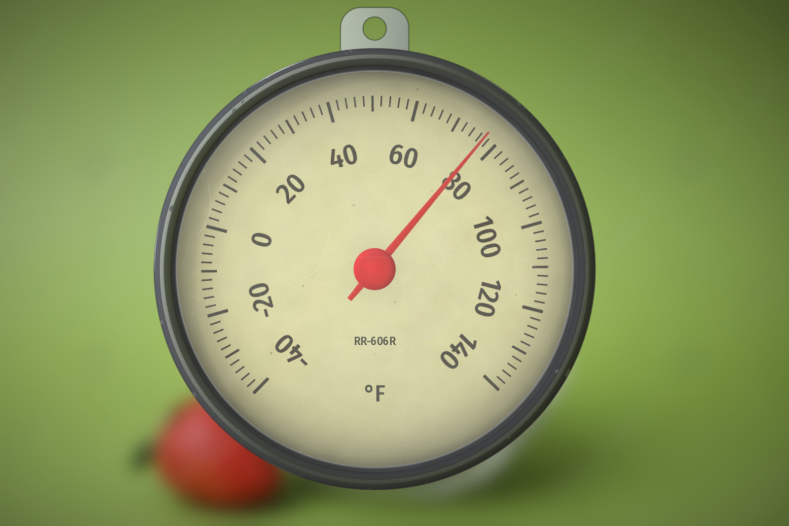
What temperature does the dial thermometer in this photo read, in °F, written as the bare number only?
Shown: 77
